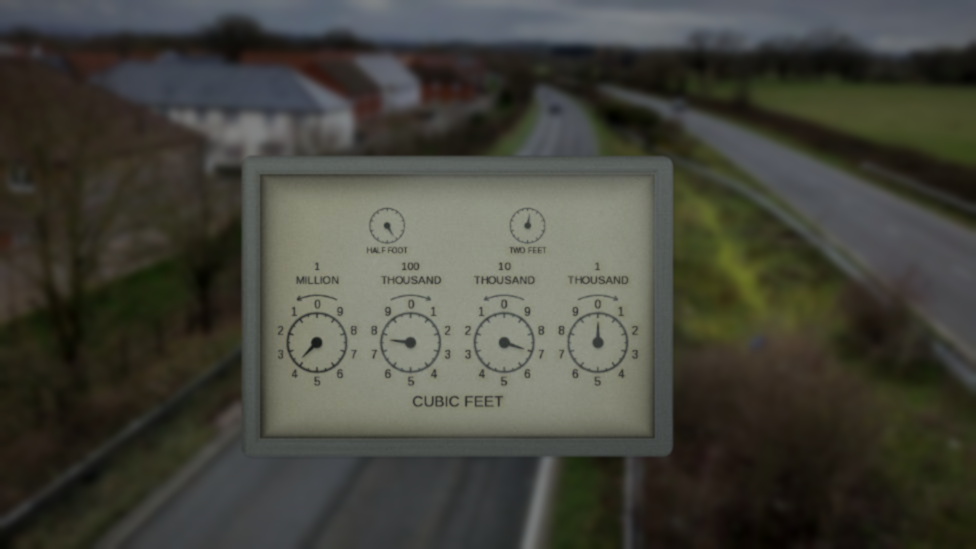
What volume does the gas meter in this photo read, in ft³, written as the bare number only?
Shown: 377000
